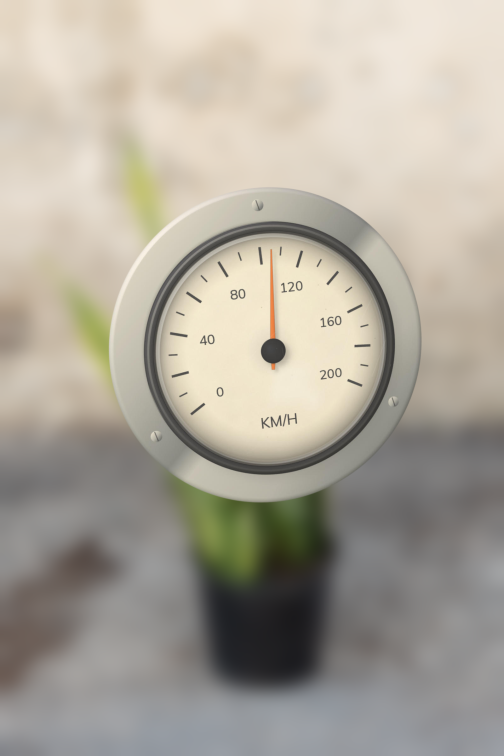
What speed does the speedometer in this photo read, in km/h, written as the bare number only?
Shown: 105
